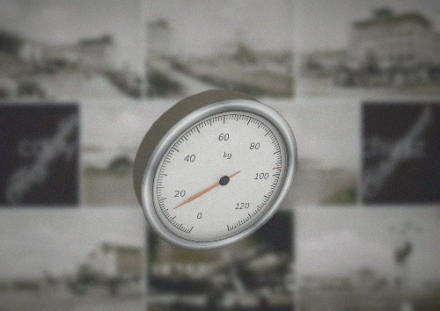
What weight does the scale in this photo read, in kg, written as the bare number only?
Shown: 15
